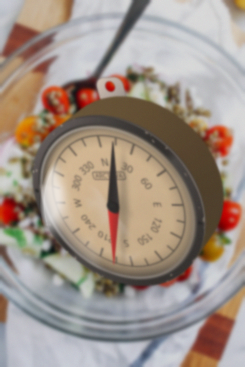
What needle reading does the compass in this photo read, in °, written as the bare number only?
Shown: 195
